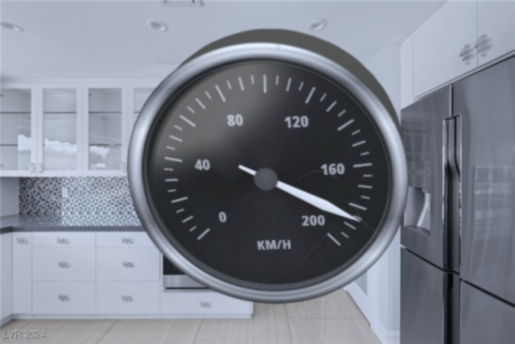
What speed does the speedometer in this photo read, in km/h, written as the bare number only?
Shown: 185
